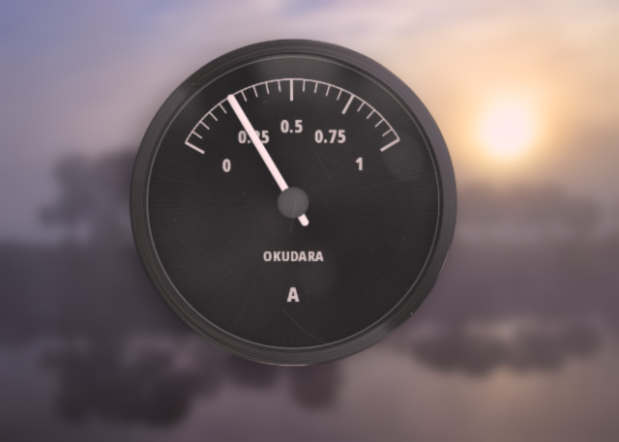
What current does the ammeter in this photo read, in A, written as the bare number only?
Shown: 0.25
